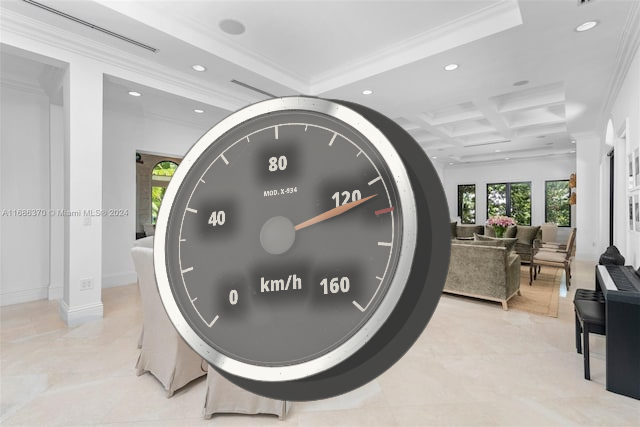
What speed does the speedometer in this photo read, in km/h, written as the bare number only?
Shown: 125
